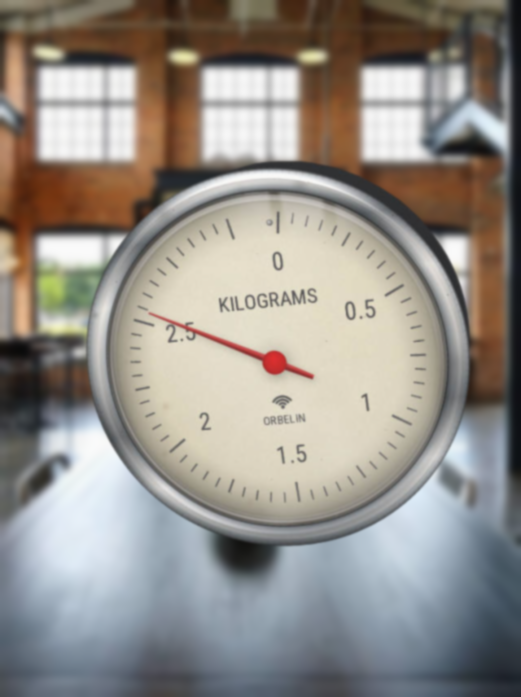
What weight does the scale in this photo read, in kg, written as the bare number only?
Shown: 2.55
